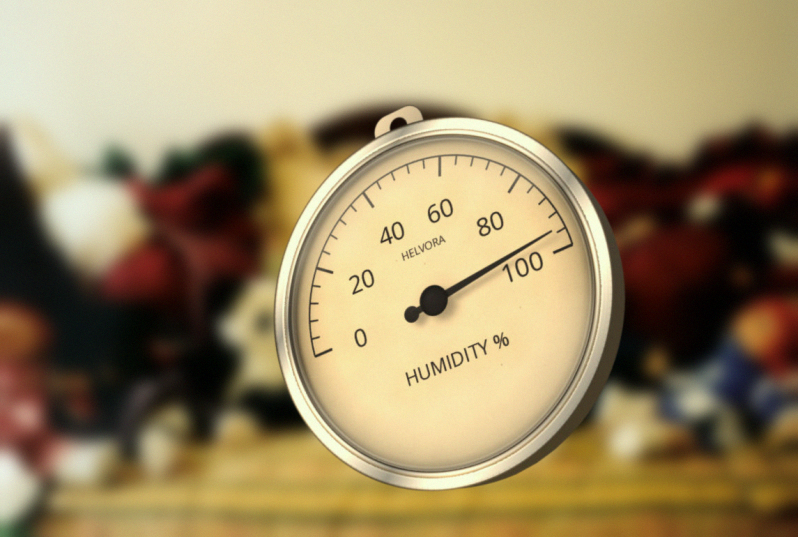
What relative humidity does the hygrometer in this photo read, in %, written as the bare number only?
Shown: 96
